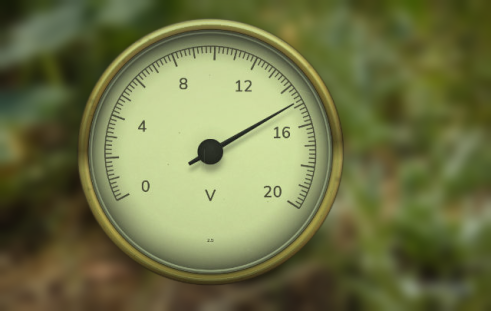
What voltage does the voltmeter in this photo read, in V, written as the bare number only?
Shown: 14.8
